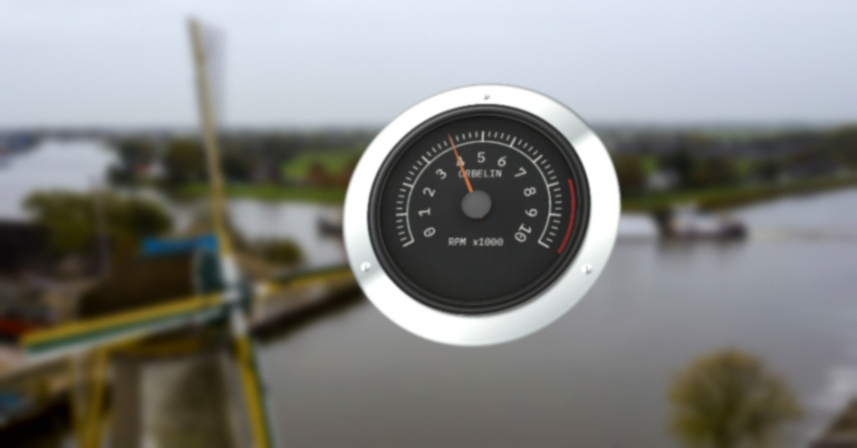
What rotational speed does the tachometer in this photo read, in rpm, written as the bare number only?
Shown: 4000
